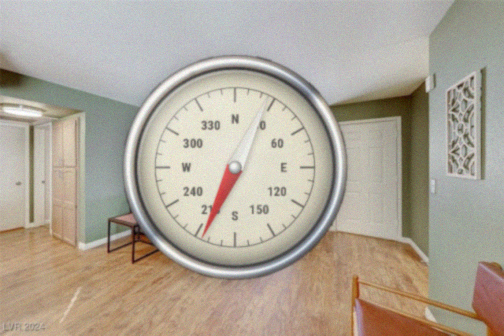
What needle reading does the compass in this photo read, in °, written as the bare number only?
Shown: 205
